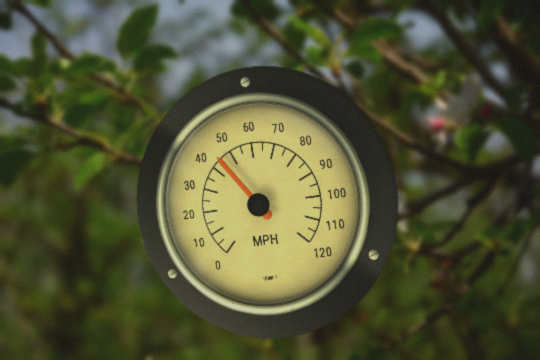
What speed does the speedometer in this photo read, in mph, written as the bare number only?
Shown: 45
